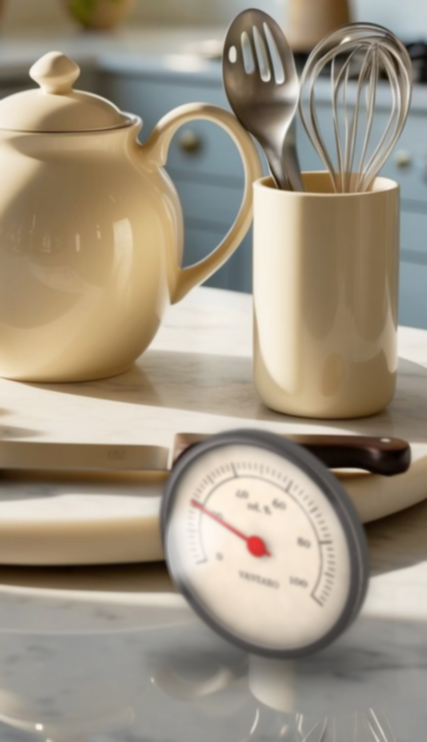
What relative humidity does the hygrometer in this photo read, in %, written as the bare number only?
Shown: 20
